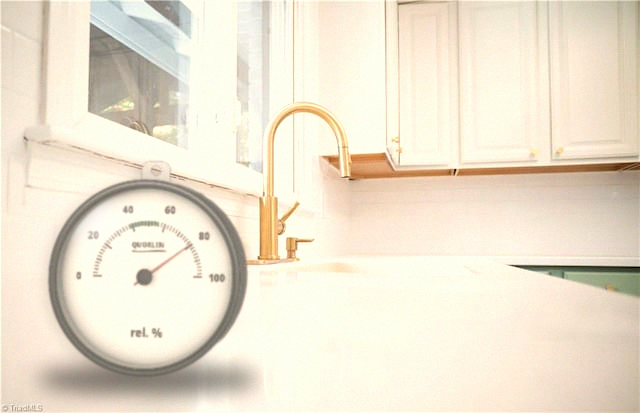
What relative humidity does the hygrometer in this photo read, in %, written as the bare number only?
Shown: 80
